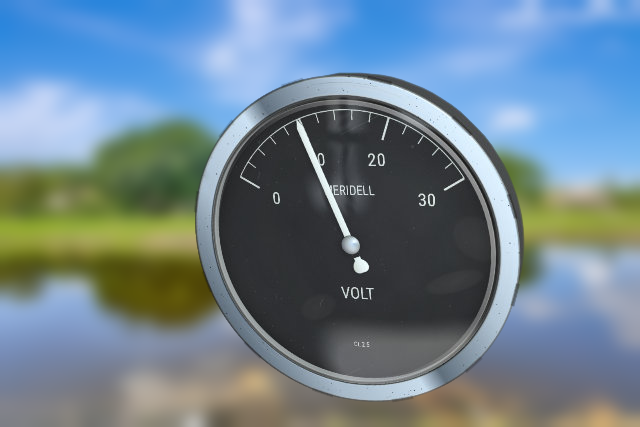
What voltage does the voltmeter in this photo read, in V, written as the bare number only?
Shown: 10
